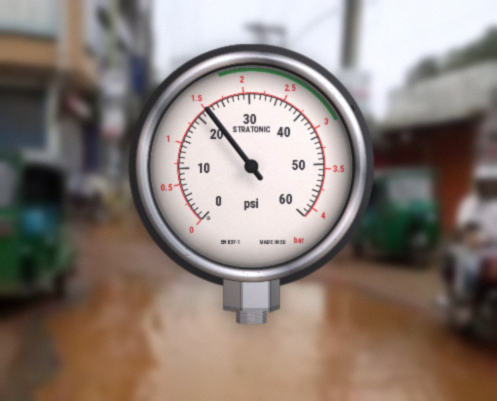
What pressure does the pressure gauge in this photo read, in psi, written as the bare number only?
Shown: 22
